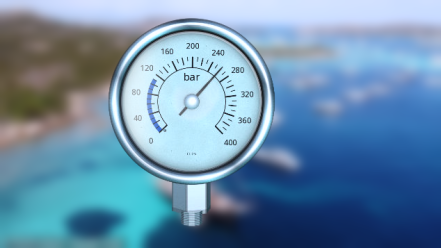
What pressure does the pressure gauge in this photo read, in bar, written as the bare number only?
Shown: 260
